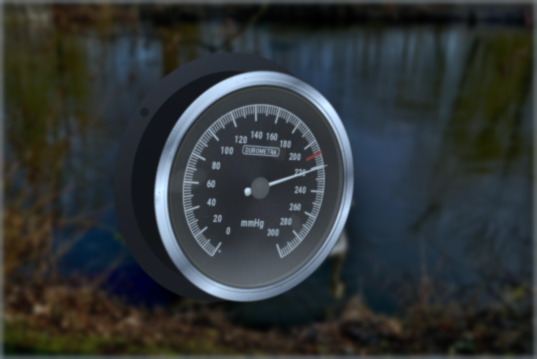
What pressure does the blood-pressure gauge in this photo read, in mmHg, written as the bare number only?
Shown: 220
